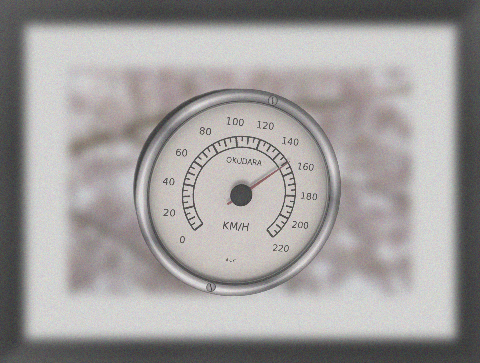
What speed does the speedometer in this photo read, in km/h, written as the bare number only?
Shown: 150
